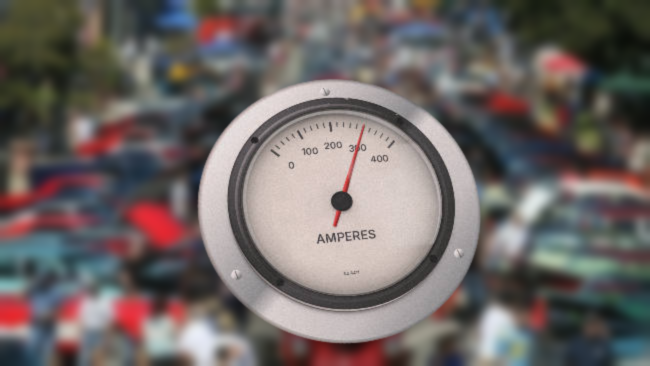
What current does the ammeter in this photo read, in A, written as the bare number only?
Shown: 300
